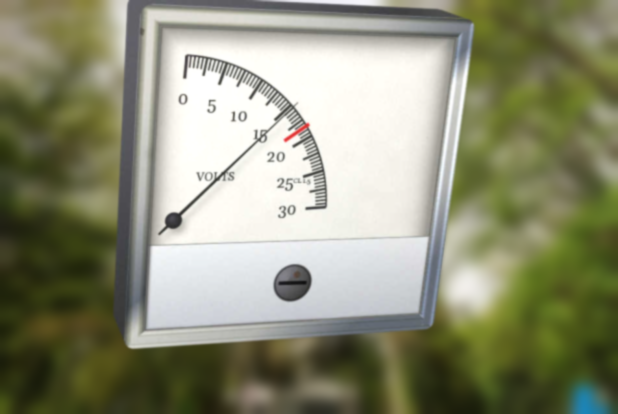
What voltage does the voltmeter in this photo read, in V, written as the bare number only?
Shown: 15
